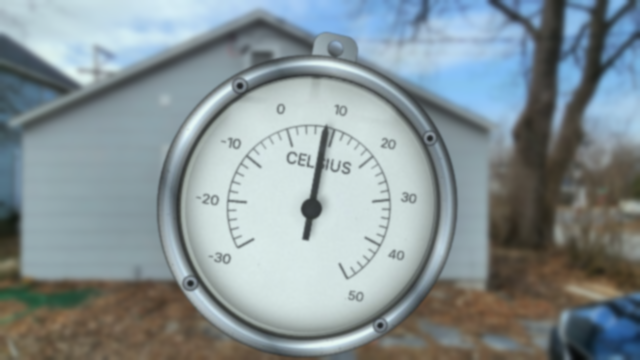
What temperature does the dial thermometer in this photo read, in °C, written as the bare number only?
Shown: 8
